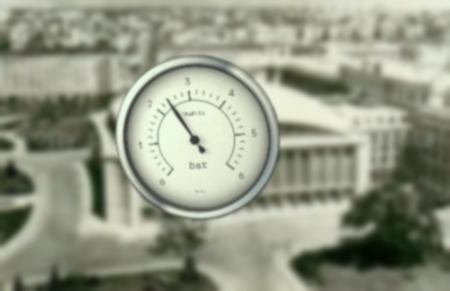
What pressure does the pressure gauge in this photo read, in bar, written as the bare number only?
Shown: 2.4
